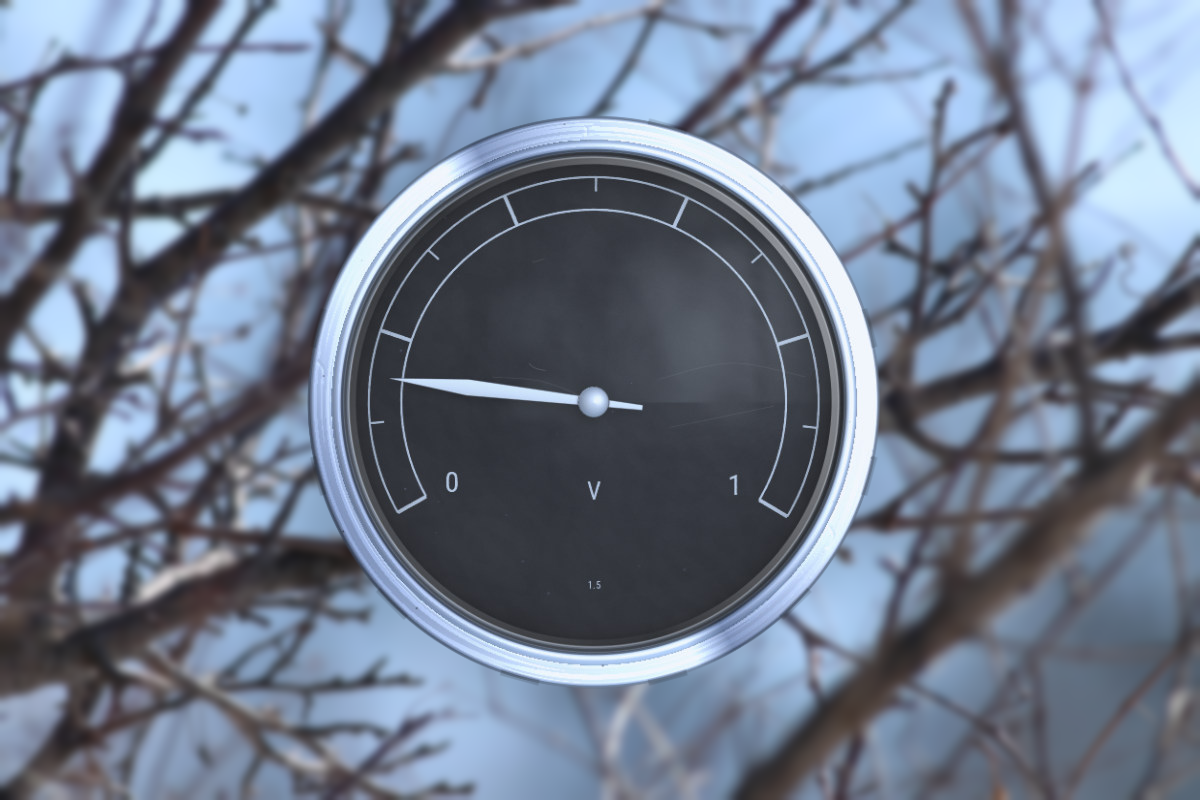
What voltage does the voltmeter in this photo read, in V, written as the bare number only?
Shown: 0.15
